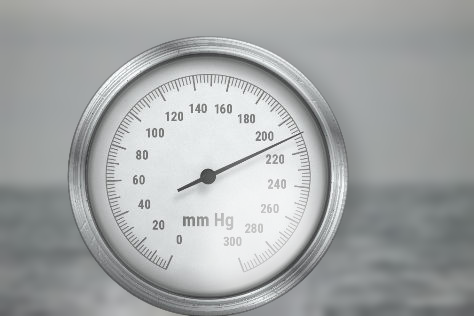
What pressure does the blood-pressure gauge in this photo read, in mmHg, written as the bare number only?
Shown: 210
